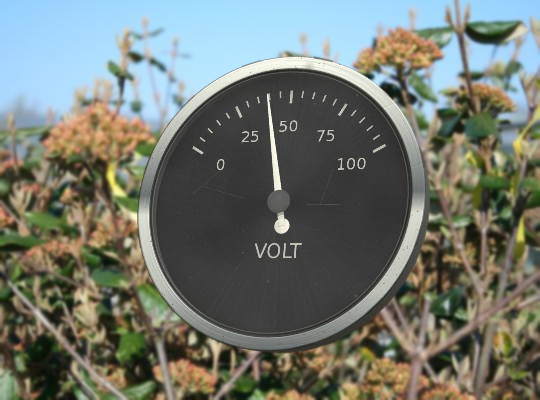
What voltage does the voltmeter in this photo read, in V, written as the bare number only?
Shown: 40
